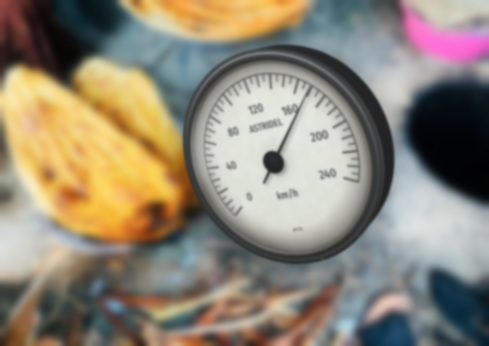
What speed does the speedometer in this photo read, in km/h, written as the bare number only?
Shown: 170
